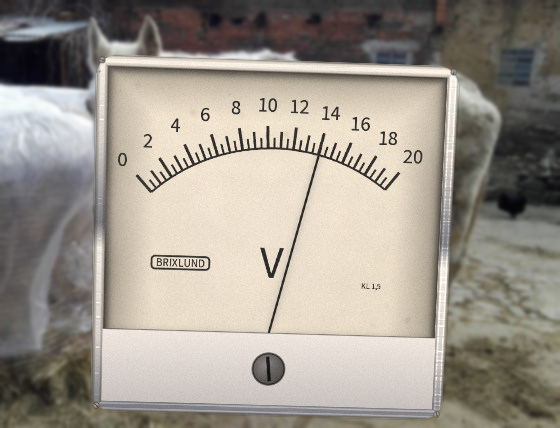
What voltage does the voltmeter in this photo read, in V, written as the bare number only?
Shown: 14
